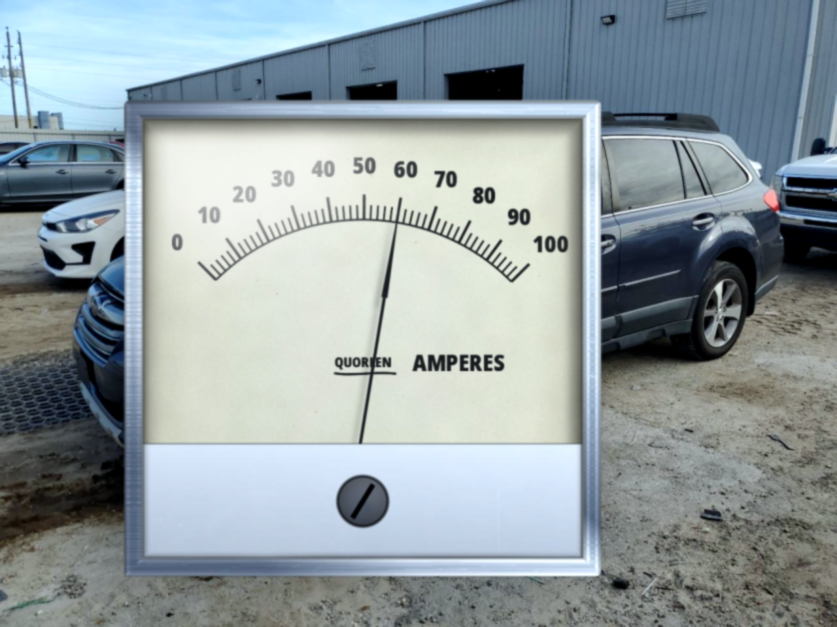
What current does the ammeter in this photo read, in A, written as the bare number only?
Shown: 60
